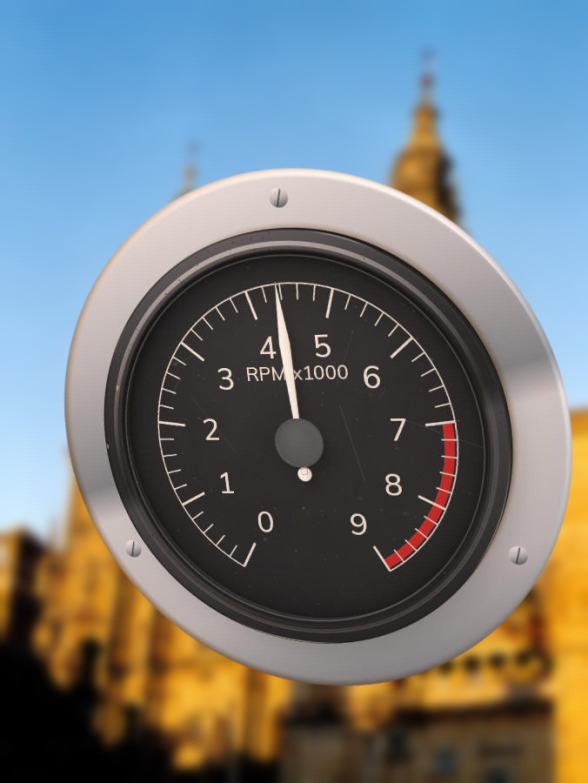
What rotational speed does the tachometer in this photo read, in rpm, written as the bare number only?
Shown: 4400
